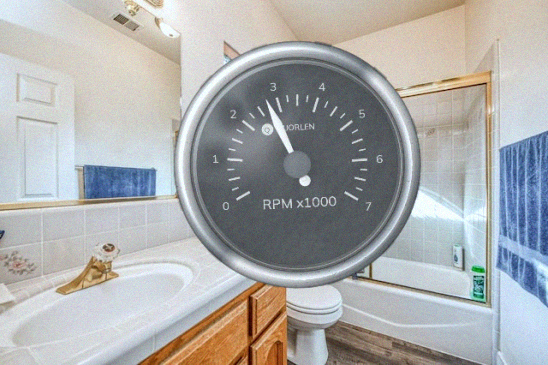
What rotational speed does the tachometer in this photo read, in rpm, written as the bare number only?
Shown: 2750
